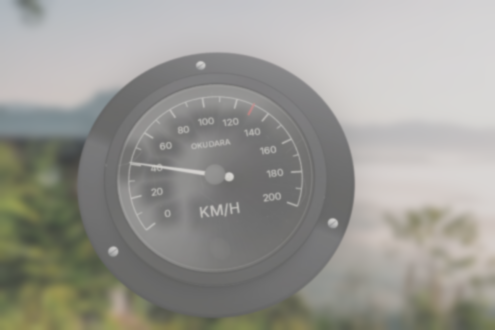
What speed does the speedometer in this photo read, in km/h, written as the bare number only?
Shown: 40
